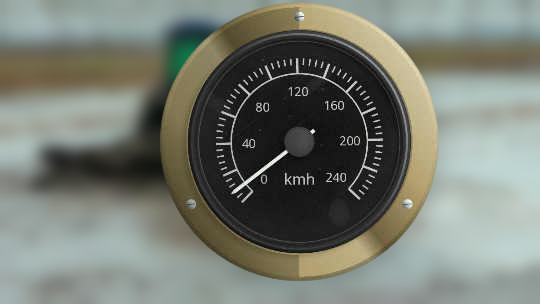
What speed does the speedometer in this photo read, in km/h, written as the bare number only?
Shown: 8
